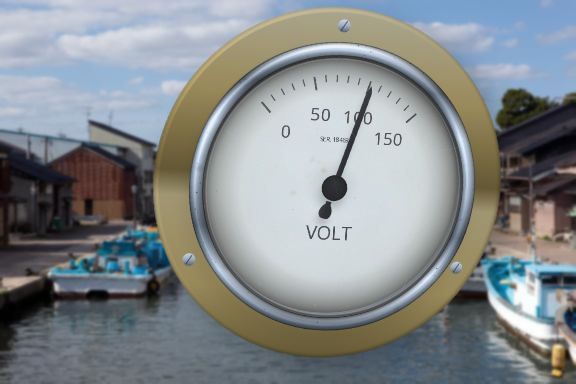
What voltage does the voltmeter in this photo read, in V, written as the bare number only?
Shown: 100
